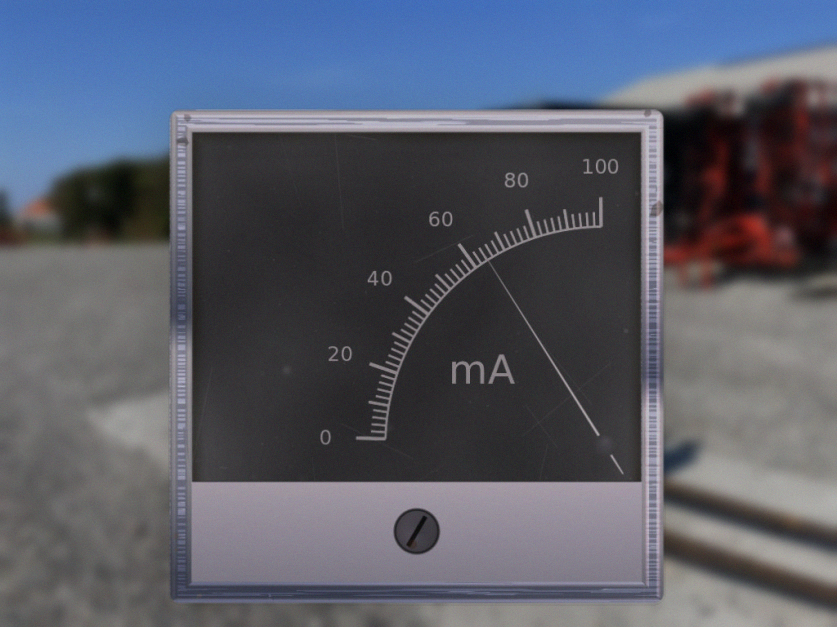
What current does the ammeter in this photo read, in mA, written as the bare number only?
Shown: 64
